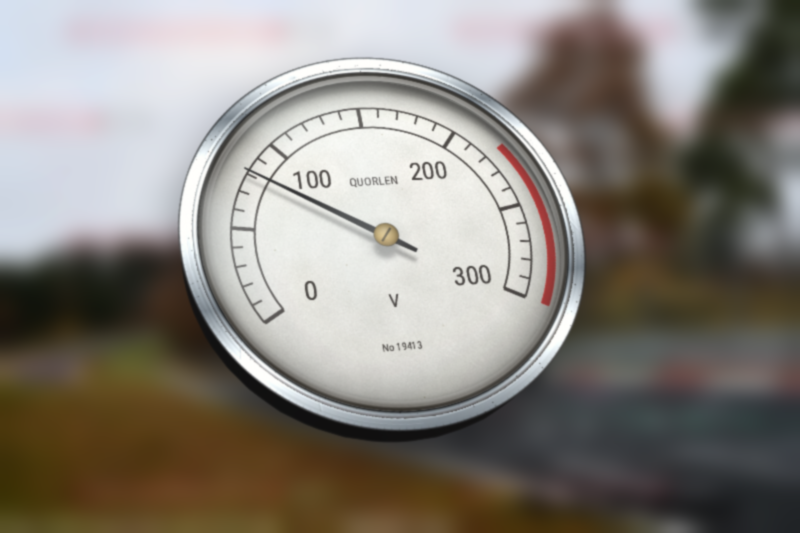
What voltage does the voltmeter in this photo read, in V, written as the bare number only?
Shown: 80
